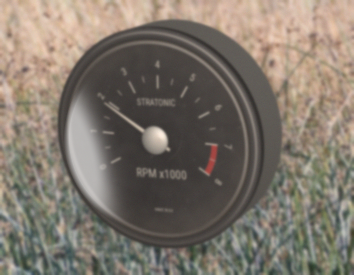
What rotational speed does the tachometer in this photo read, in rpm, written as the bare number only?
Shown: 2000
